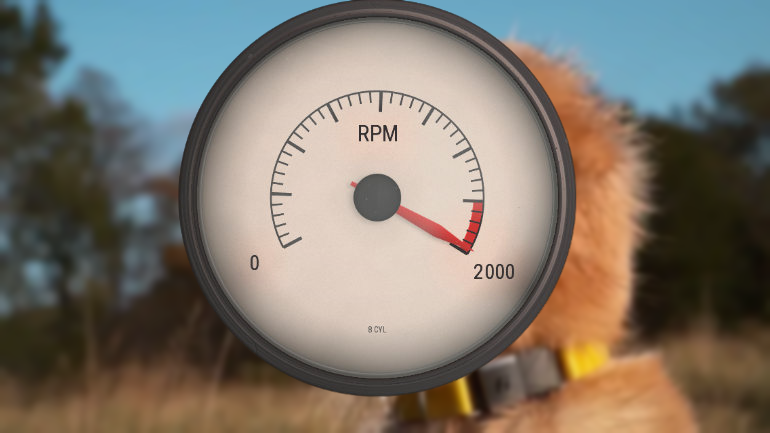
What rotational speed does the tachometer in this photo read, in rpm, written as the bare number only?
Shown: 1975
